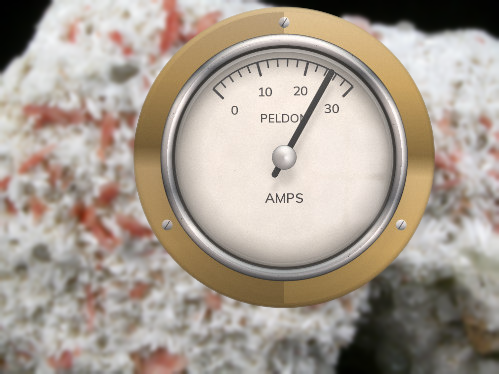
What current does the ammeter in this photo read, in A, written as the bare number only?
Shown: 25
